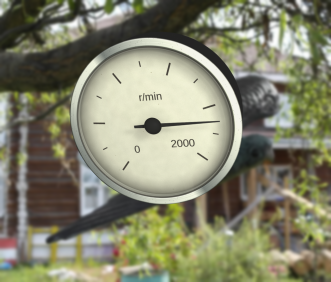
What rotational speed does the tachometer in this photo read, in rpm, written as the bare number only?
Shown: 1700
